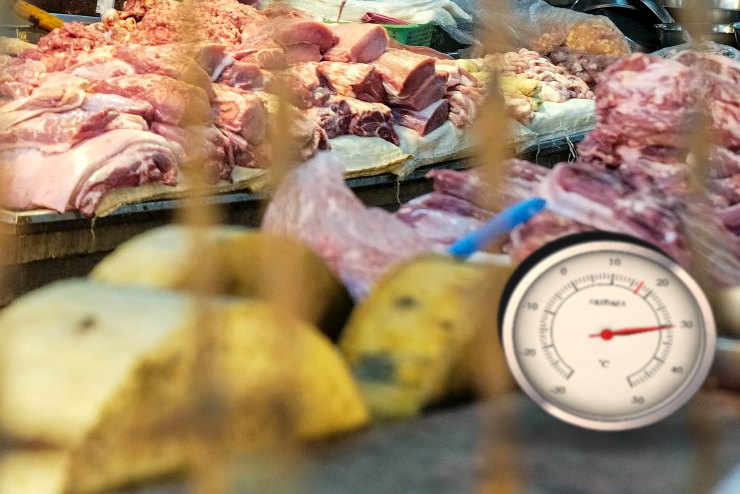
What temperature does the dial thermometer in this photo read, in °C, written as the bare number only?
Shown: 30
